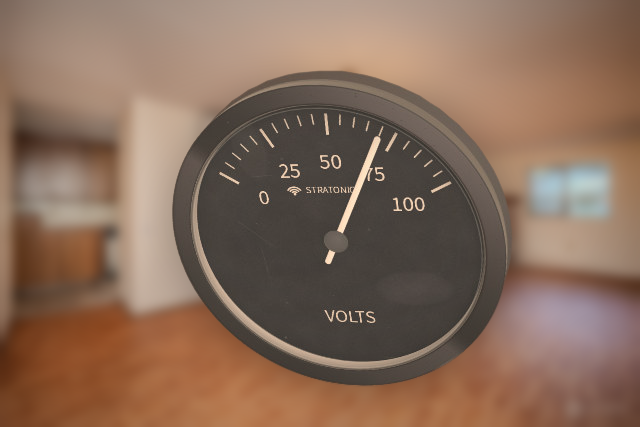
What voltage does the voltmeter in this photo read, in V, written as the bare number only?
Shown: 70
